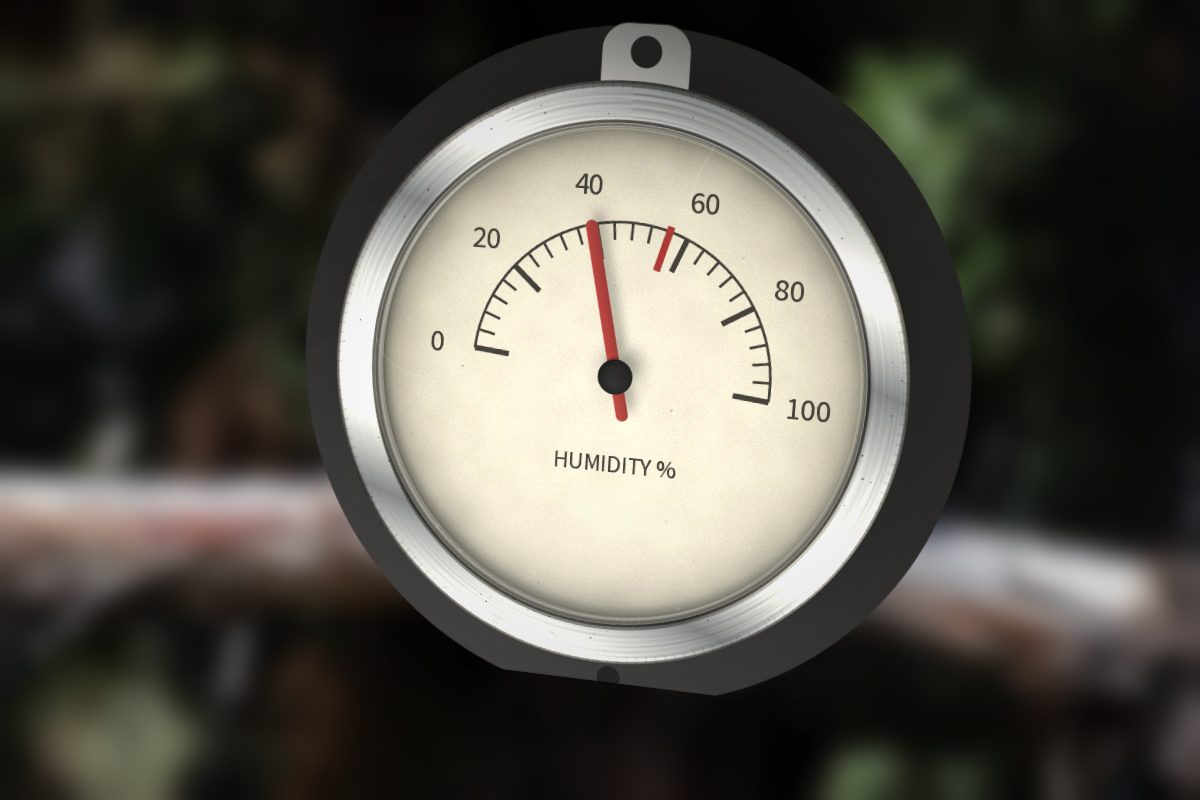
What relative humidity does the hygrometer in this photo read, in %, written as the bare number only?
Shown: 40
